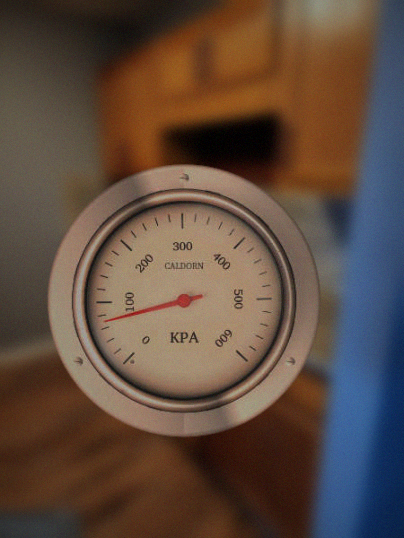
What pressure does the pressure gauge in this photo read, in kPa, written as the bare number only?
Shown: 70
